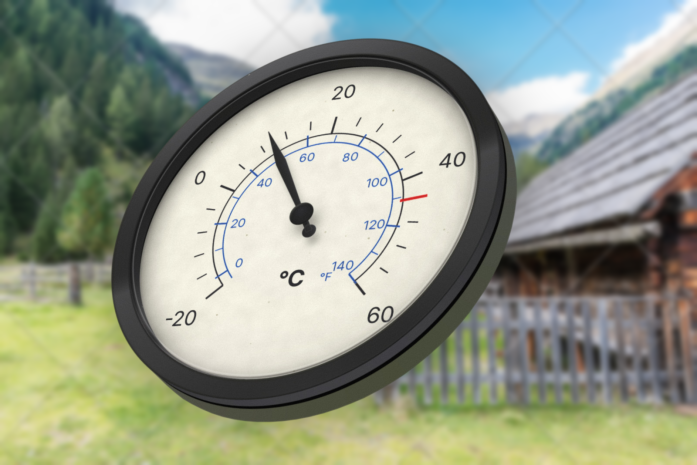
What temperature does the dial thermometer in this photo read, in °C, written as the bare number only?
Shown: 10
